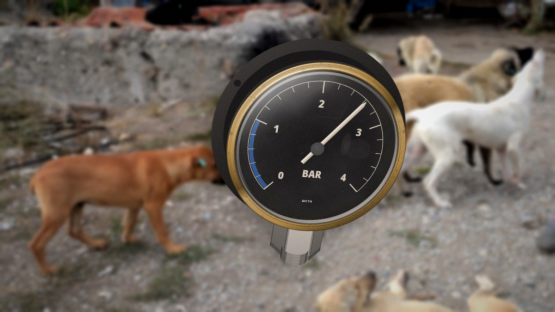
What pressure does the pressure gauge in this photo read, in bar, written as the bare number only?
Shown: 2.6
